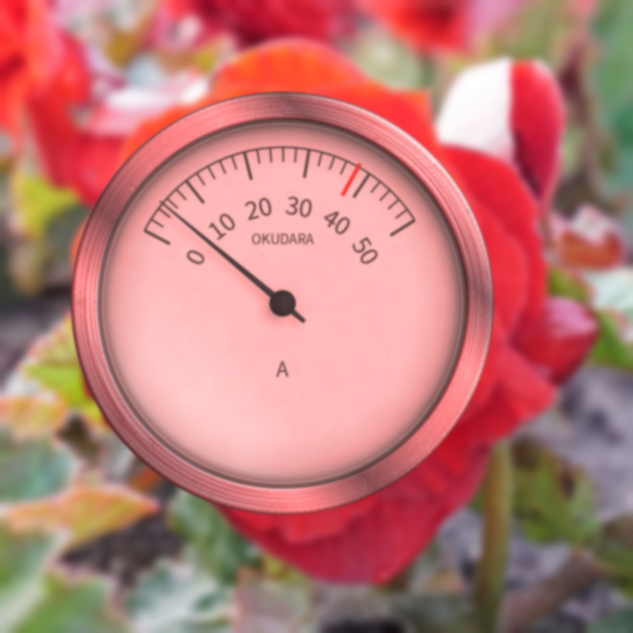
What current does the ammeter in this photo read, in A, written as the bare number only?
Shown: 5
